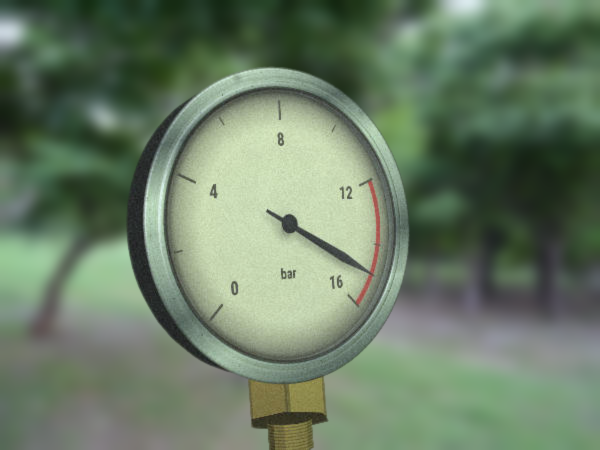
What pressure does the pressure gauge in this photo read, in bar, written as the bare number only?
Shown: 15
